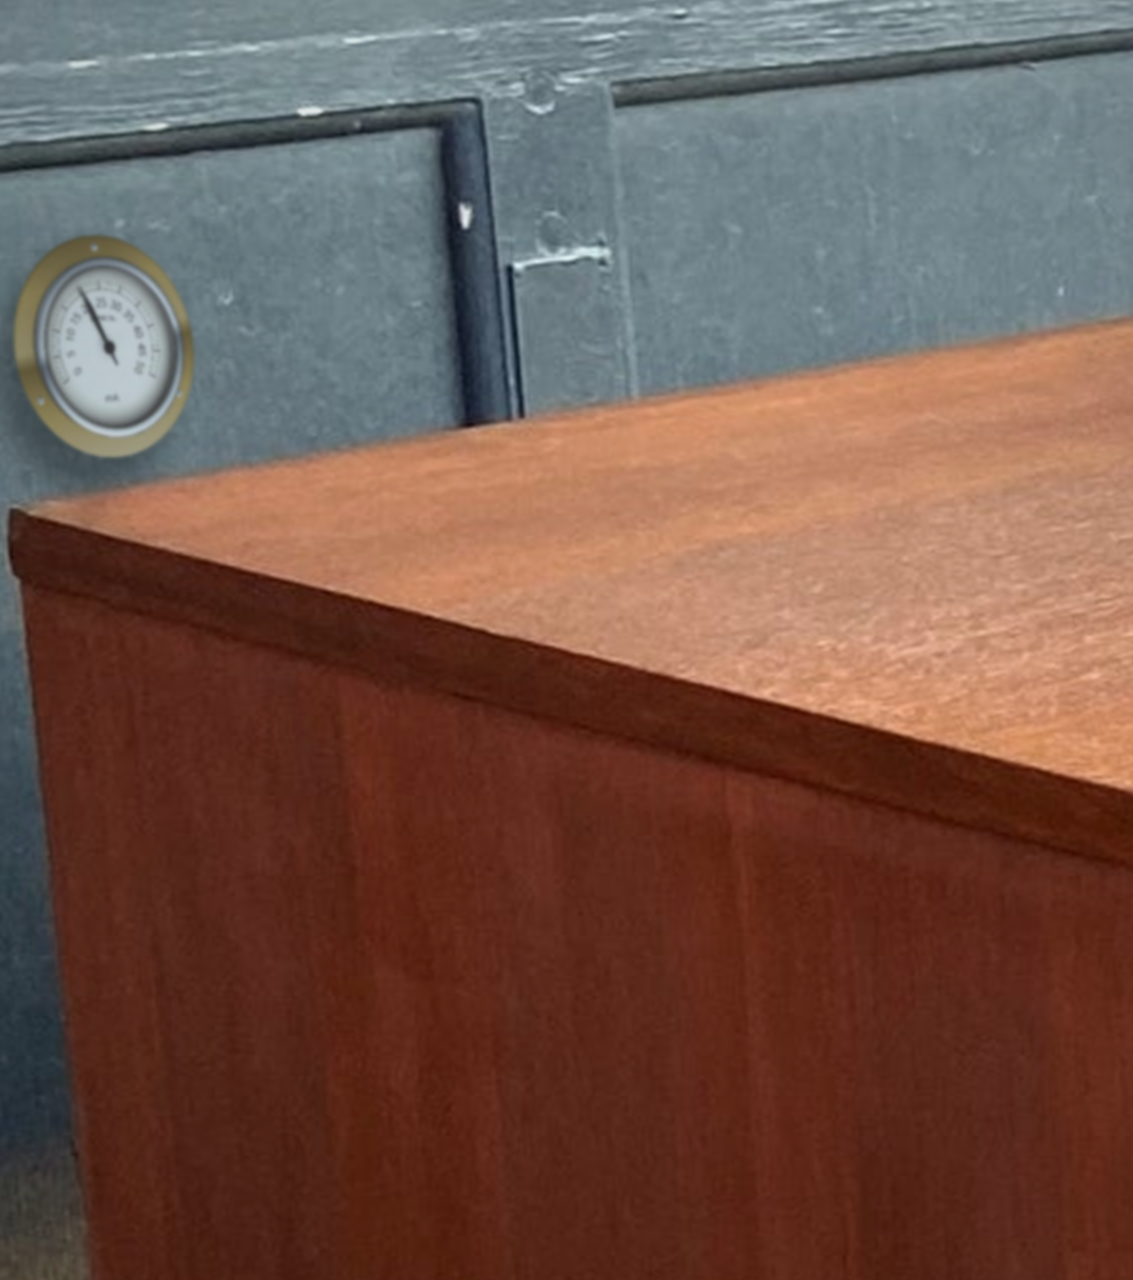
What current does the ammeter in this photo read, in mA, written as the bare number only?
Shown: 20
